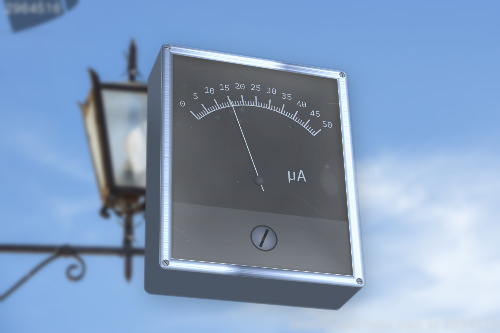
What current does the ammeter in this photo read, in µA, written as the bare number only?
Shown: 15
